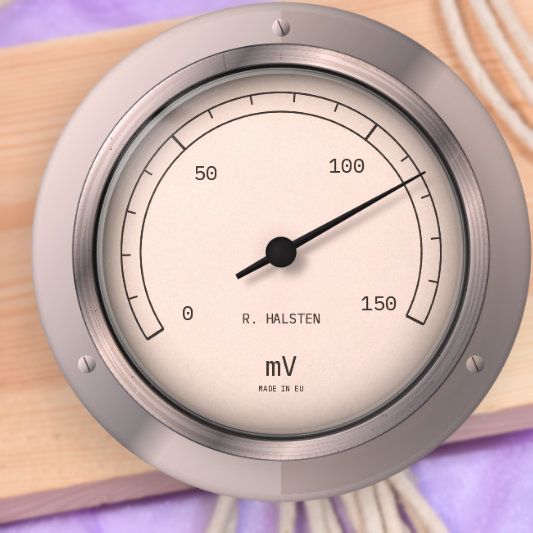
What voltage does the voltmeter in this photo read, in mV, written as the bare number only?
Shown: 115
